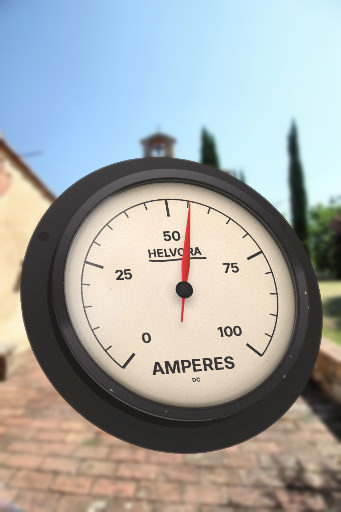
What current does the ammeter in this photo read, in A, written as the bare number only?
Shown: 55
